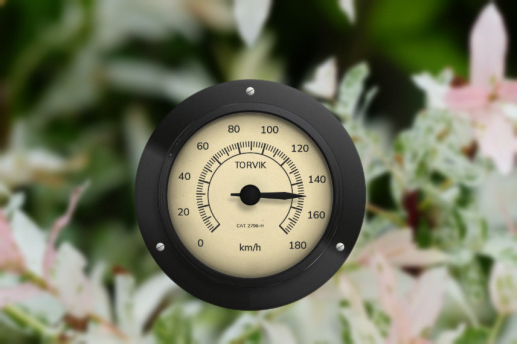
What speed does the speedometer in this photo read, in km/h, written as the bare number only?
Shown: 150
